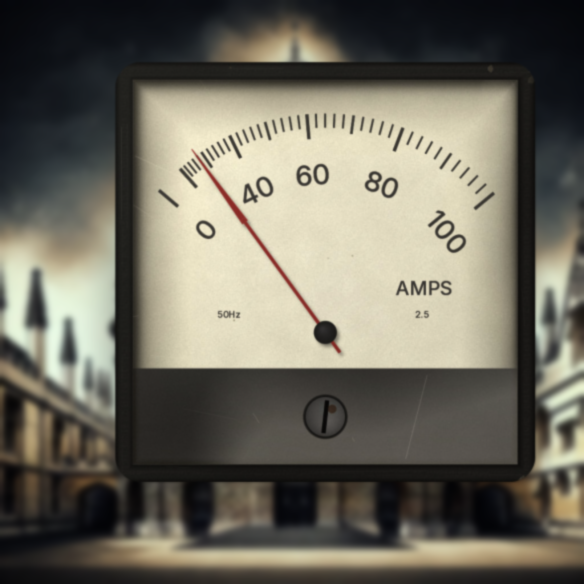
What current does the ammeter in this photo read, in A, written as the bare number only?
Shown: 28
